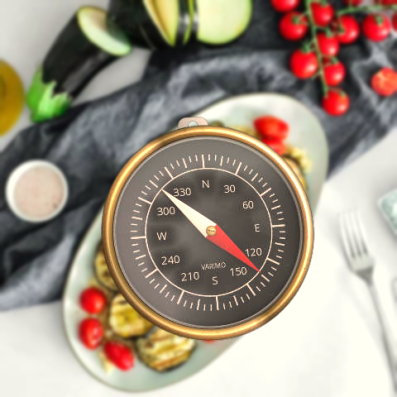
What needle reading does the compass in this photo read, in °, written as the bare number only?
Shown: 135
